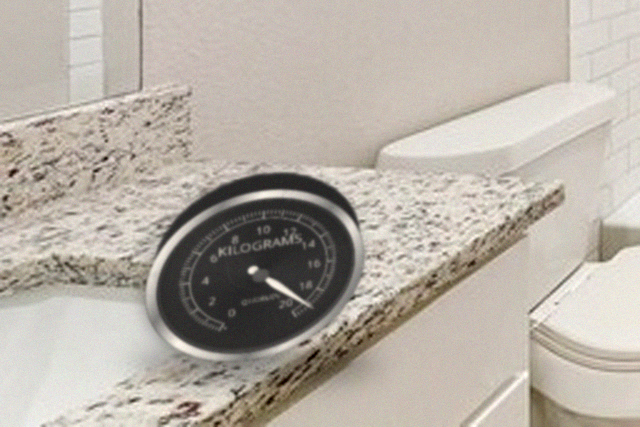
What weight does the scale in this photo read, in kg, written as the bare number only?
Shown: 19
